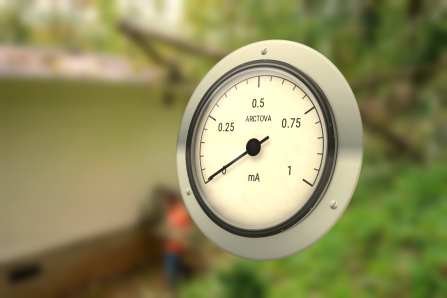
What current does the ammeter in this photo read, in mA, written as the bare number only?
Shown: 0
